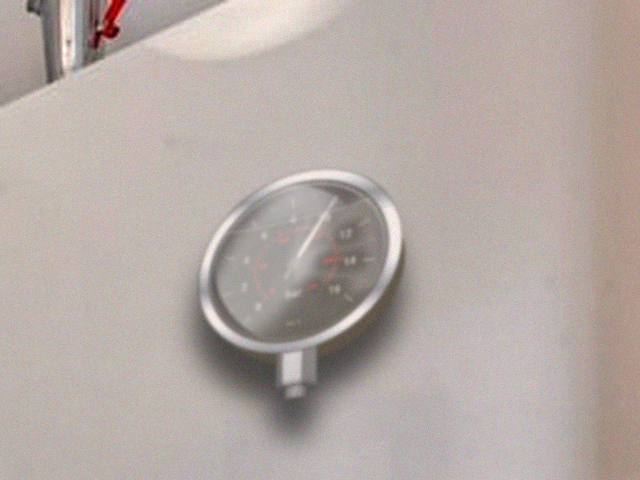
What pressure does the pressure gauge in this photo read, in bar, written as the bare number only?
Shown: 10
